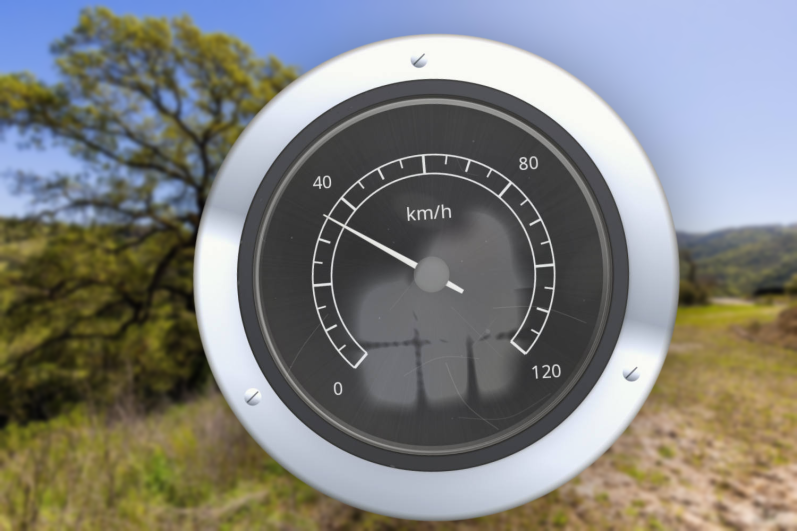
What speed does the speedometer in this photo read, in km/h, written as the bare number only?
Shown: 35
